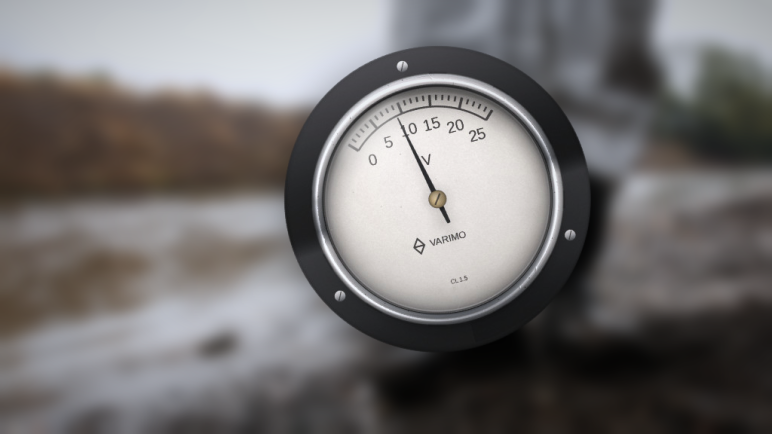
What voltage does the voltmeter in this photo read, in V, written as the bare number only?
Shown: 9
